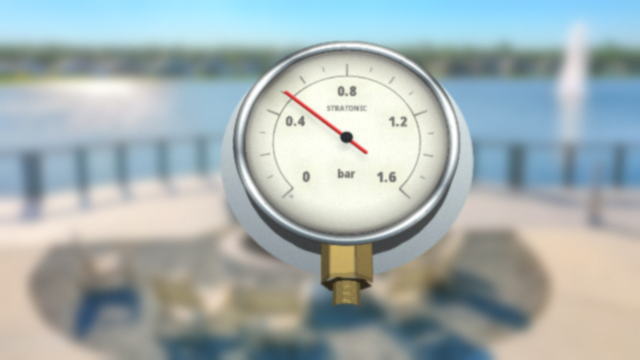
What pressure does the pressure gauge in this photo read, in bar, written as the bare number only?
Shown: 0.5
